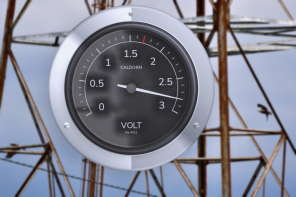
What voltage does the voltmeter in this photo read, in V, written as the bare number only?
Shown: 2.8
